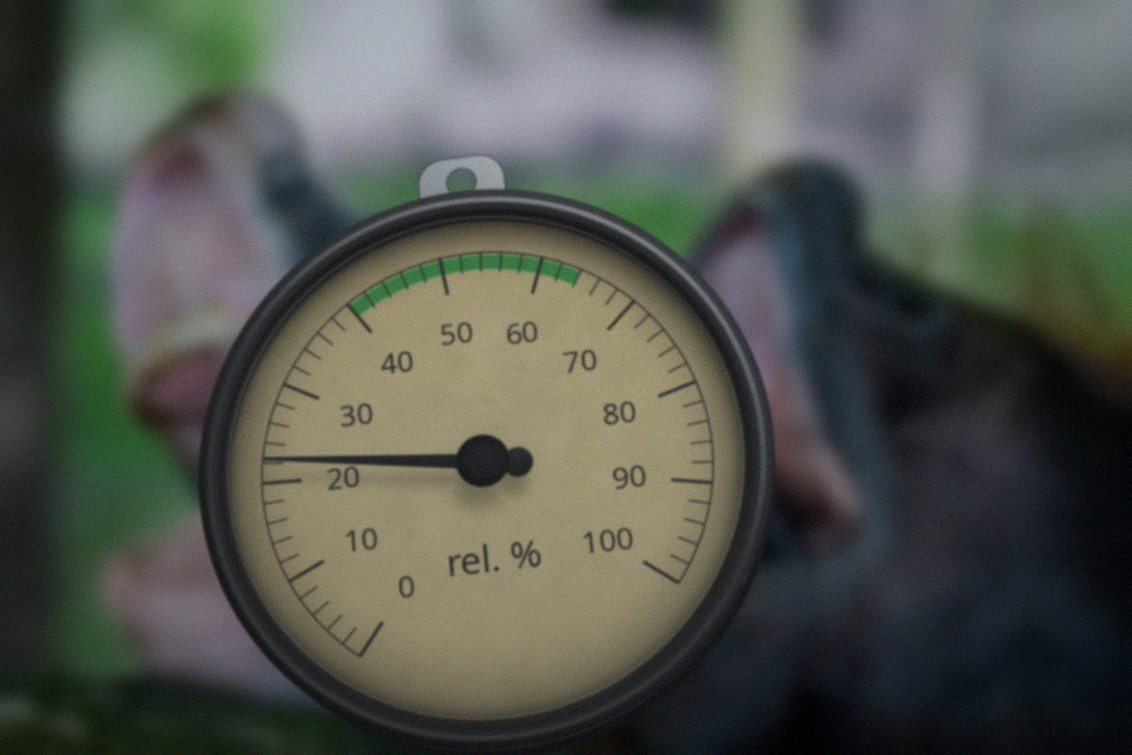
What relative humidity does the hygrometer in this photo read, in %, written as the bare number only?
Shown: 22
